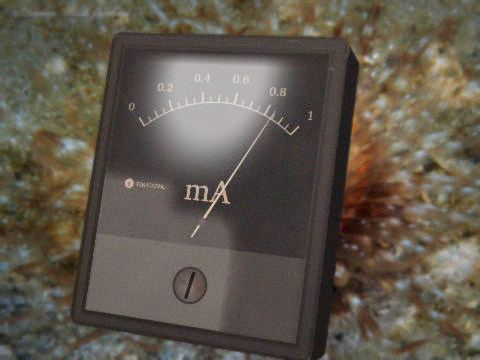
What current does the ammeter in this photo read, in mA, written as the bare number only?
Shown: 0.85
